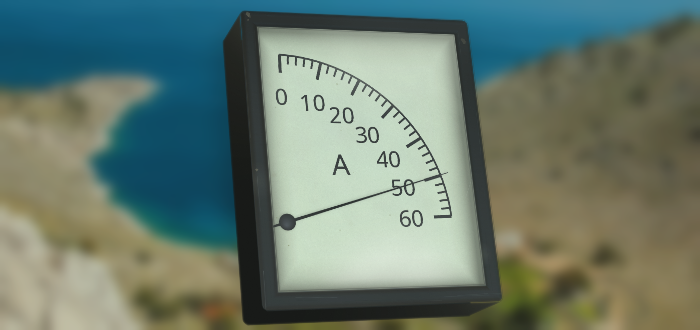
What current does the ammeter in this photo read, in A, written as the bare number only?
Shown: 50
